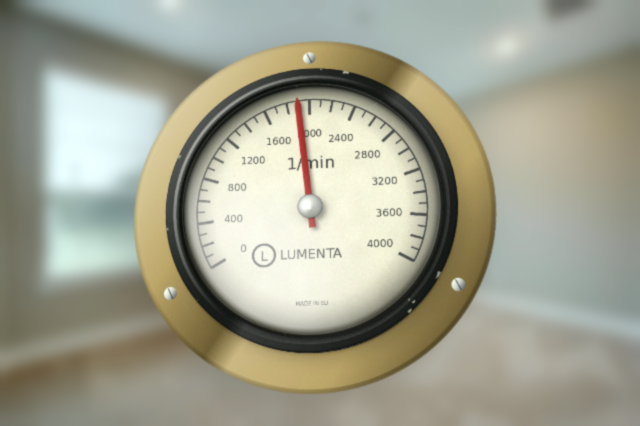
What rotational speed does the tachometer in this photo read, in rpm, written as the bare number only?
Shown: 1900
